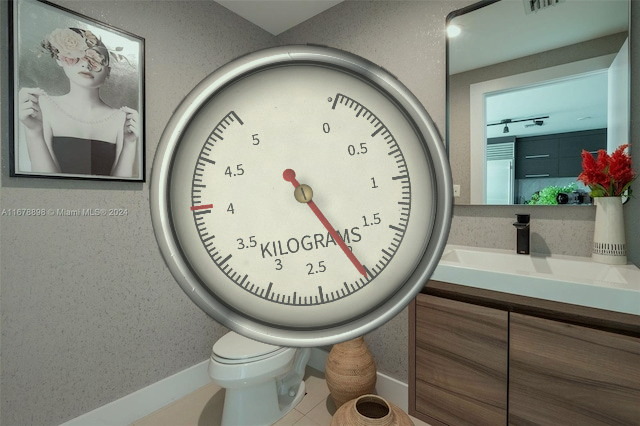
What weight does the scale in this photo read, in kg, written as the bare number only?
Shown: 2.05
